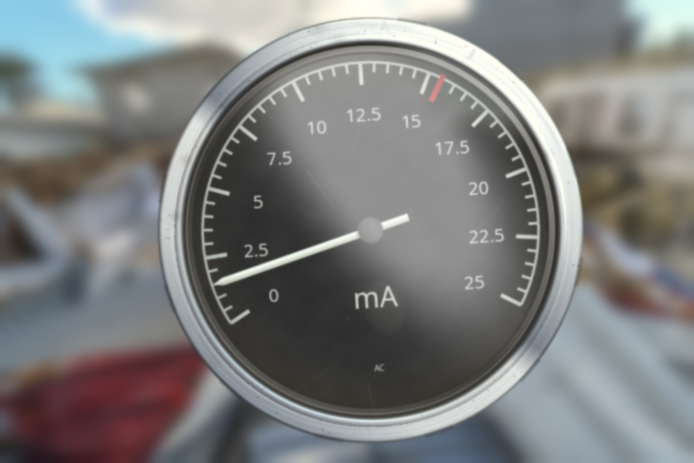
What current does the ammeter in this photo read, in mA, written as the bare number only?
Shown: 1.5
